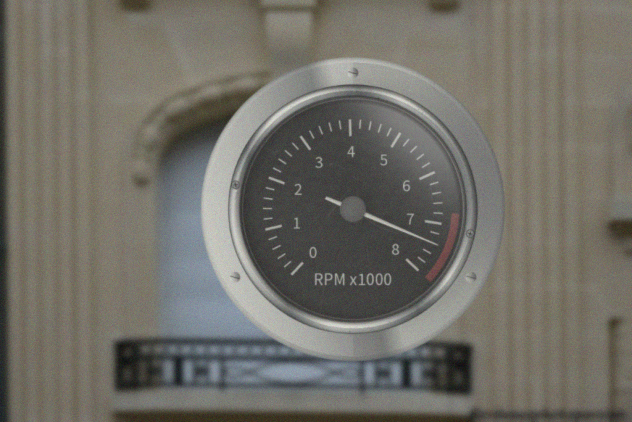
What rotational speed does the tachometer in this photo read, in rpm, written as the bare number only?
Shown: 7400
